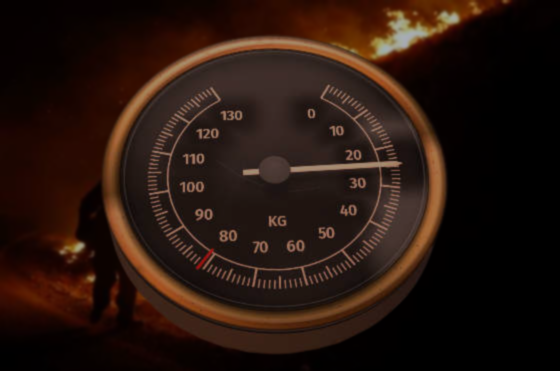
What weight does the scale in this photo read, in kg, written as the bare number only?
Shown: 25
